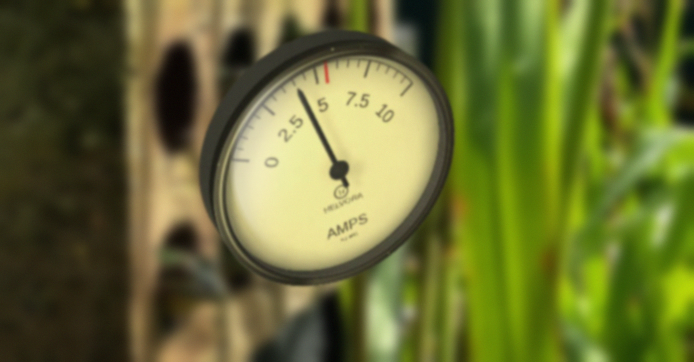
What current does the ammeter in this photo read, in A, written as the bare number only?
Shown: 4
